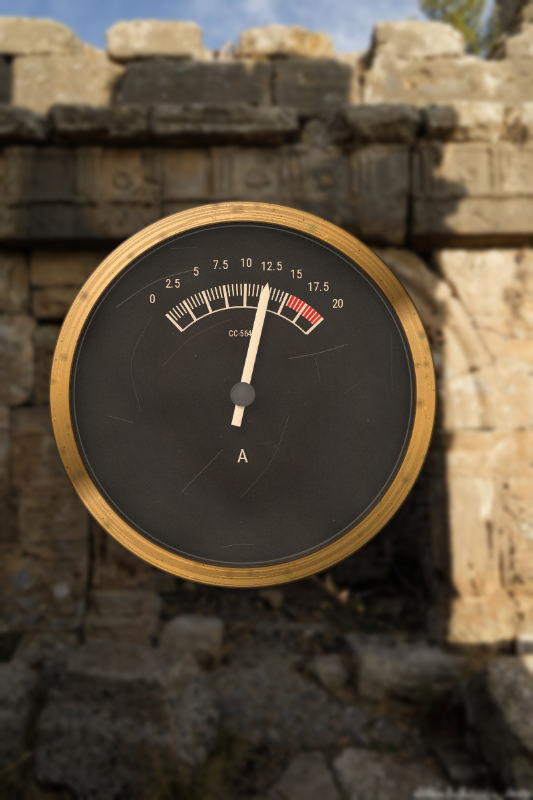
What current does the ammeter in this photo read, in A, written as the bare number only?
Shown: 12.5
